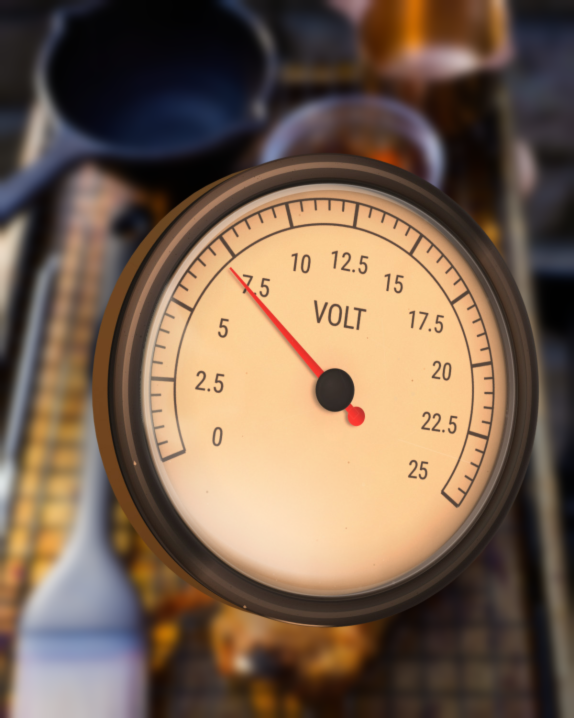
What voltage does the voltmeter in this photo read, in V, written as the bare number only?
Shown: 7
